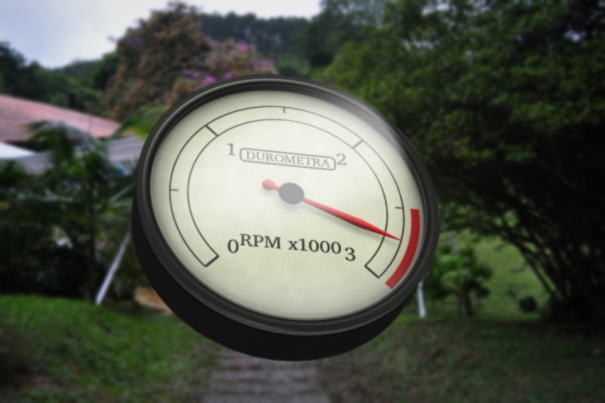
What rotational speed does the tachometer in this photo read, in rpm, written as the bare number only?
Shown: 2750
